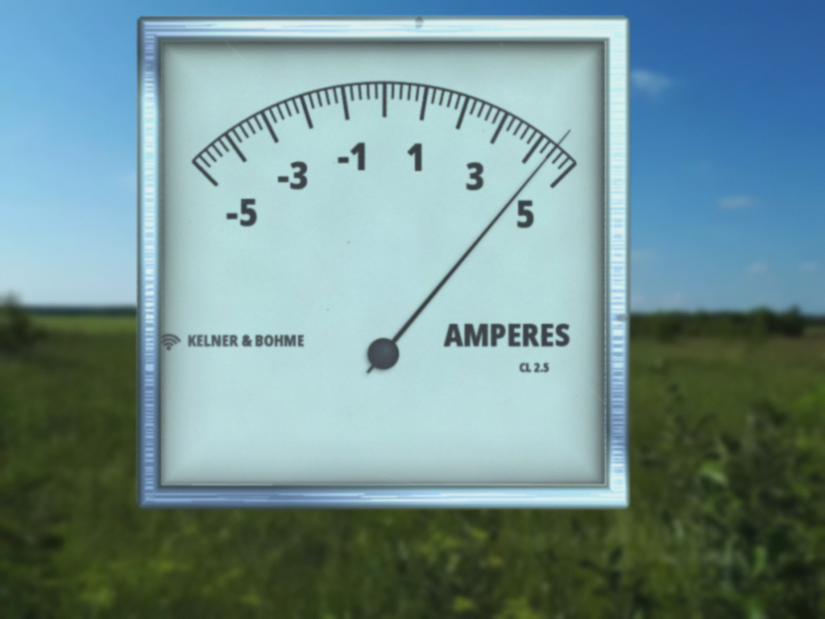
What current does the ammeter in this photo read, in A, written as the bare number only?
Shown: 4.4
